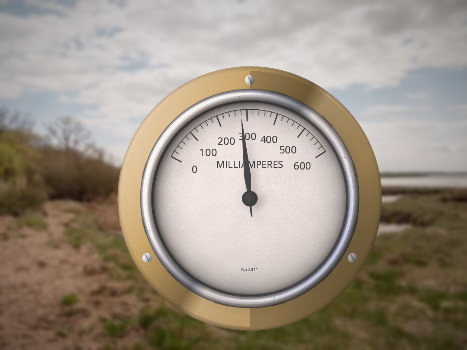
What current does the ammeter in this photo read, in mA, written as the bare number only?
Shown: 280
